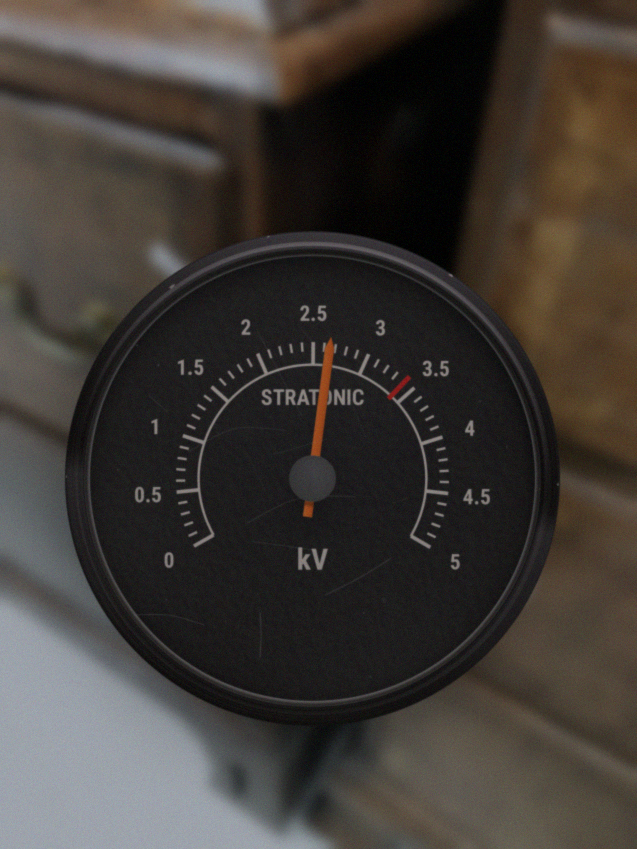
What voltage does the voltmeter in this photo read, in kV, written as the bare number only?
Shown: 2.65
